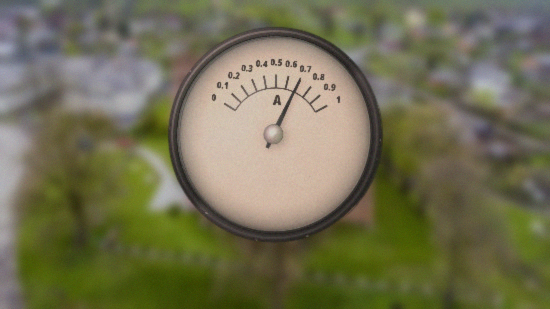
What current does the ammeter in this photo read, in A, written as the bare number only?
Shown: 0.7
